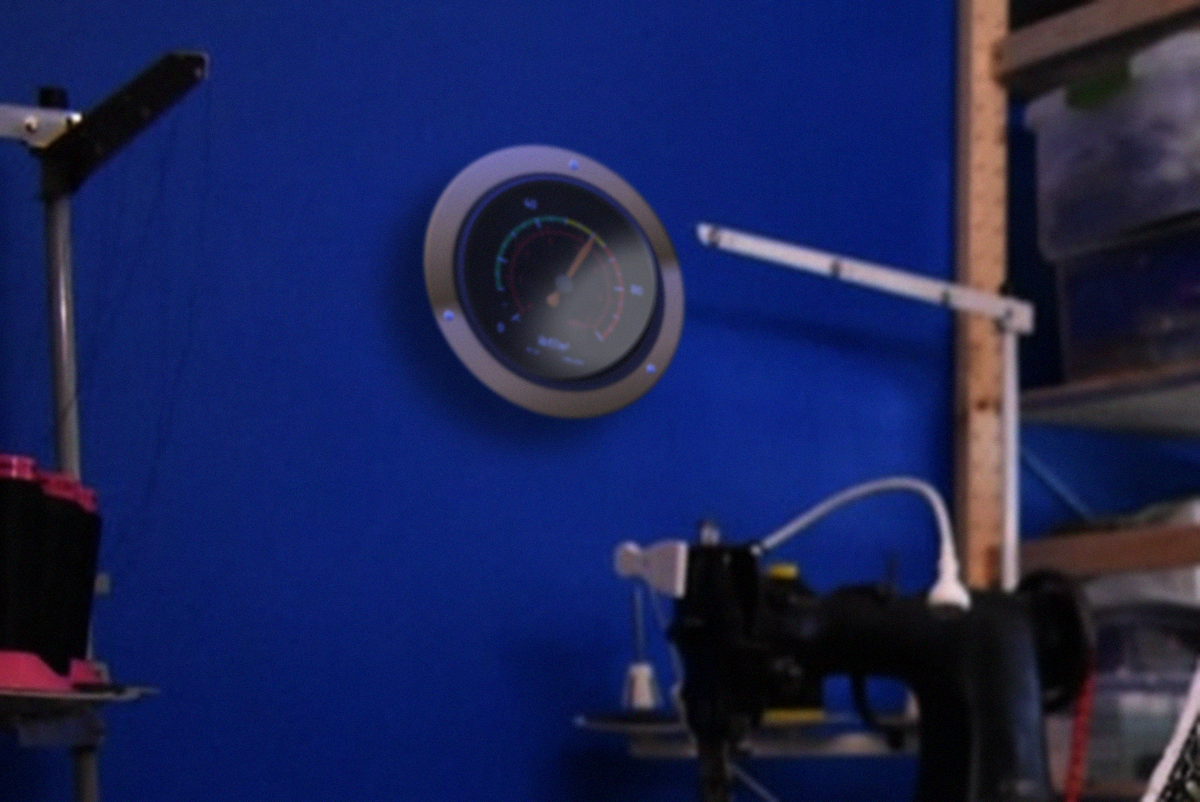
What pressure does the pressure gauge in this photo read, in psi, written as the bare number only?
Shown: 60
